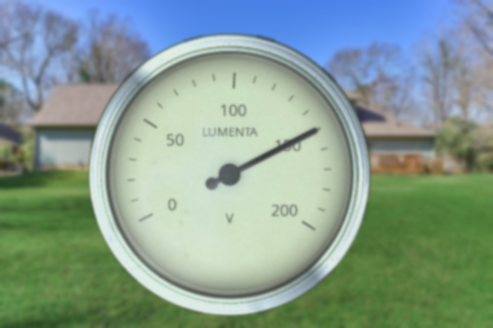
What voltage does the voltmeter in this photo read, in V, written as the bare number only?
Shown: 150
